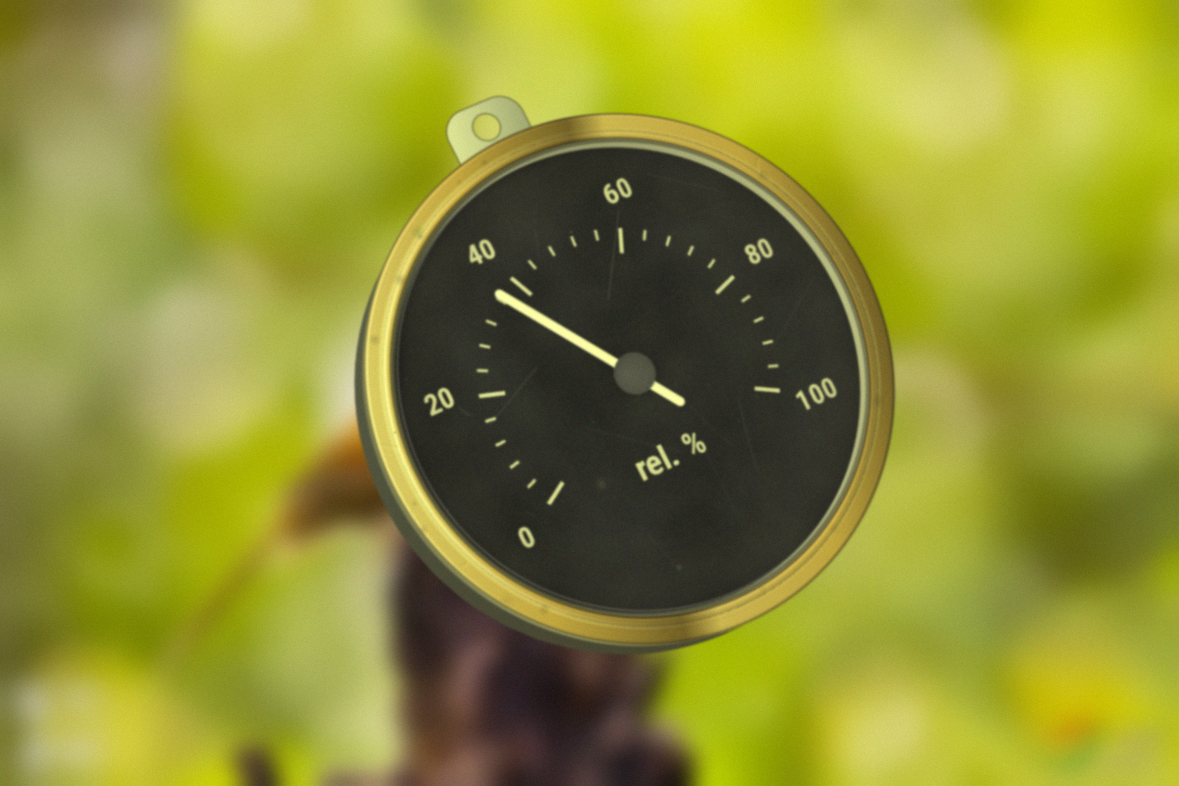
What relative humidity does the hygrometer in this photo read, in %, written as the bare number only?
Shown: 36
